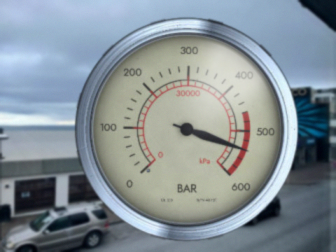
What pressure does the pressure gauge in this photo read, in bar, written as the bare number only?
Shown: 540
